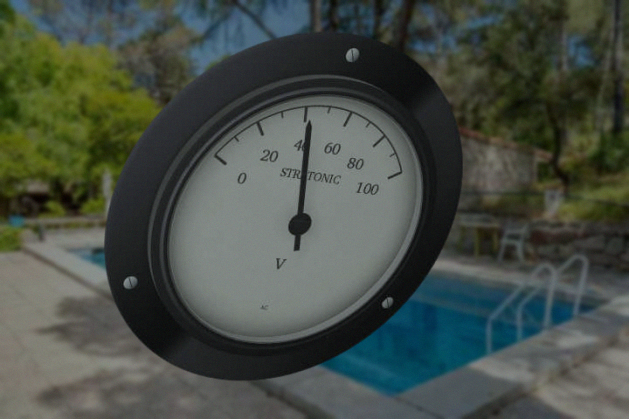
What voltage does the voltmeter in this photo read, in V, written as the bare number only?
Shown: 40
